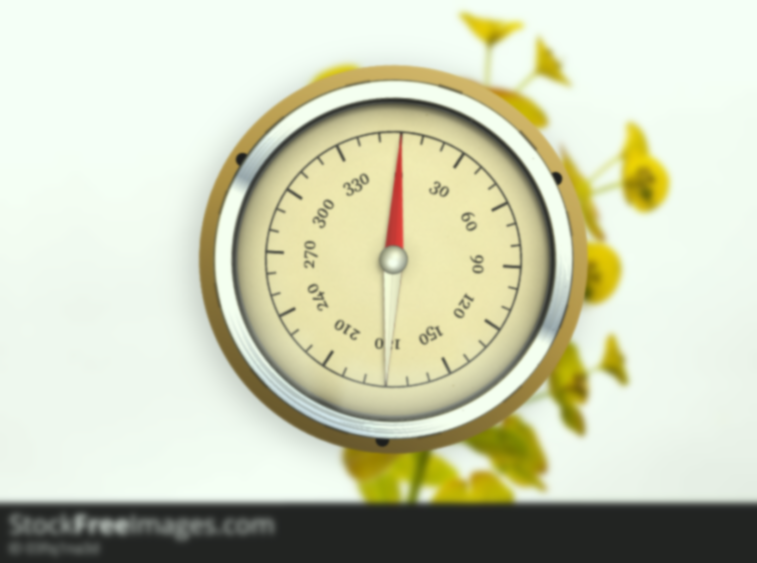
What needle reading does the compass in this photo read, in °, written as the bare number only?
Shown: 0
